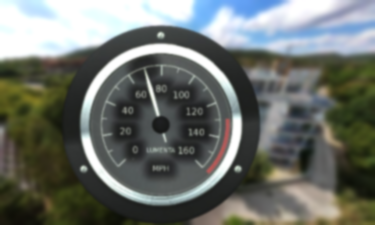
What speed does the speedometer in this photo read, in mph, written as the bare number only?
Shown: 70
